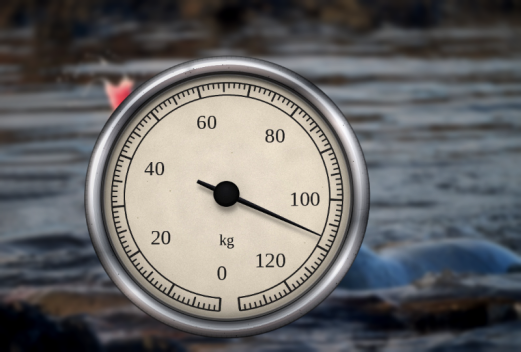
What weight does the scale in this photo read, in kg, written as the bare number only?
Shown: 108
